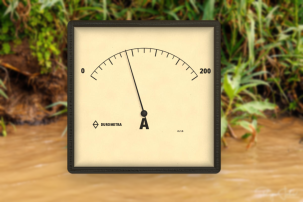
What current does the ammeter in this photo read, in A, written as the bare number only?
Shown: 70
